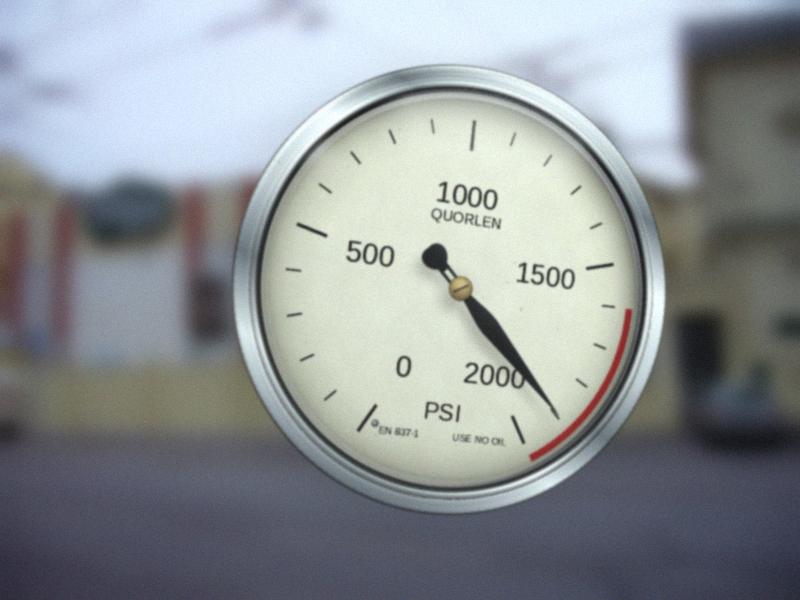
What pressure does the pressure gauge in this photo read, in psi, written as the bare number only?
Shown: 1900
